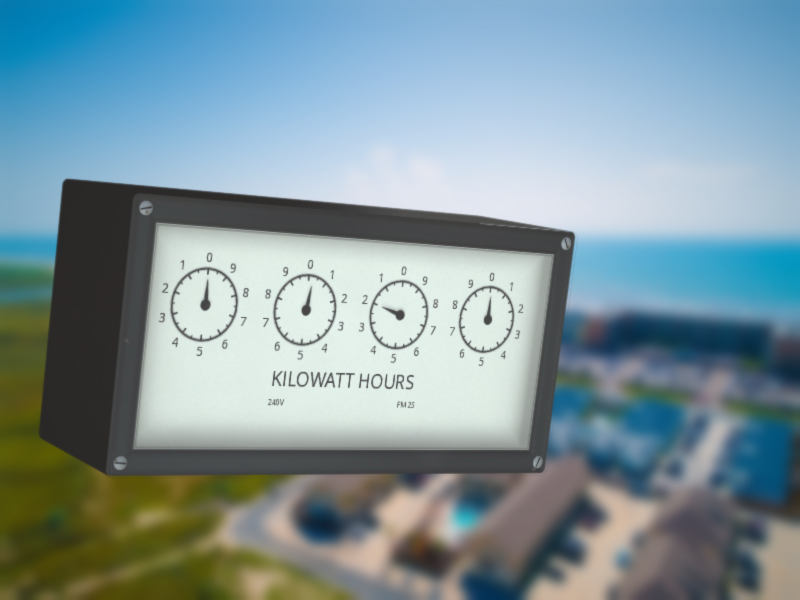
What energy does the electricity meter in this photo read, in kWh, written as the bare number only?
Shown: 20
